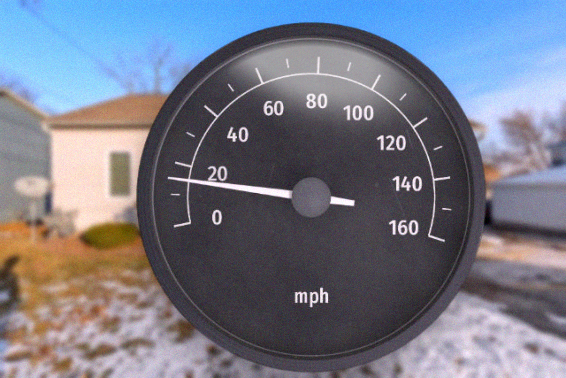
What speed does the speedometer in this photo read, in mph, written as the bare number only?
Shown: 15
